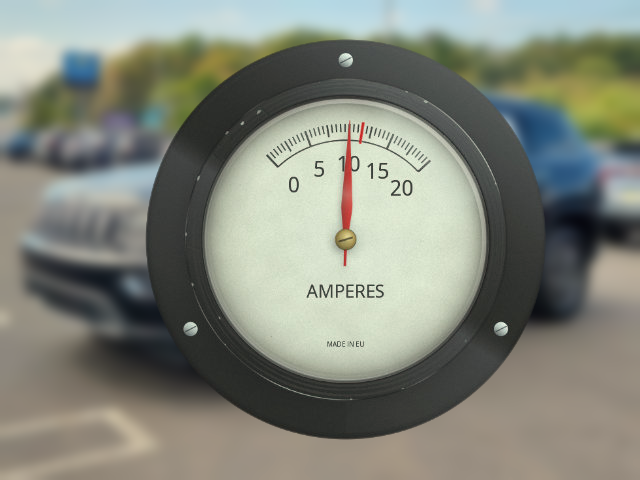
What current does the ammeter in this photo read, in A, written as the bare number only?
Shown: 10
